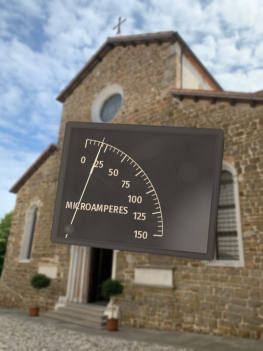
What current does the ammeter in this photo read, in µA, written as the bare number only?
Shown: 20
